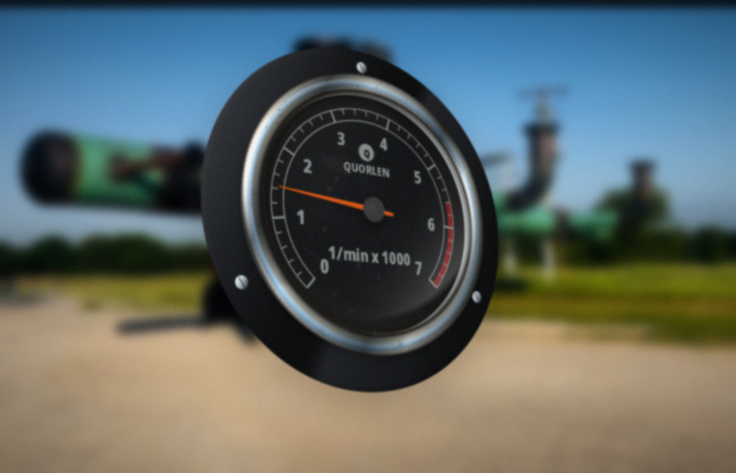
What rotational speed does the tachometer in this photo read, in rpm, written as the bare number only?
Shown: 1400
